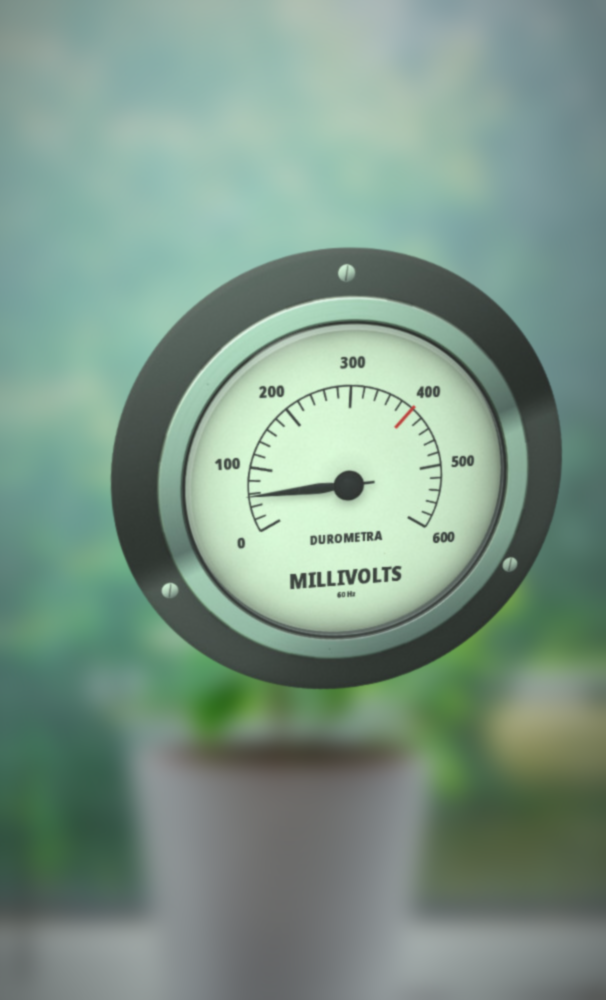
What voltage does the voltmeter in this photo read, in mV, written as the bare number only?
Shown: 60
